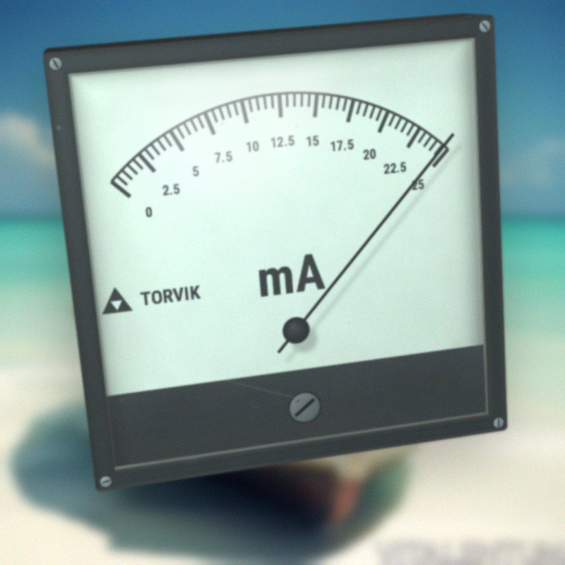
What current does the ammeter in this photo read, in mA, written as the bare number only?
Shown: 24.5
